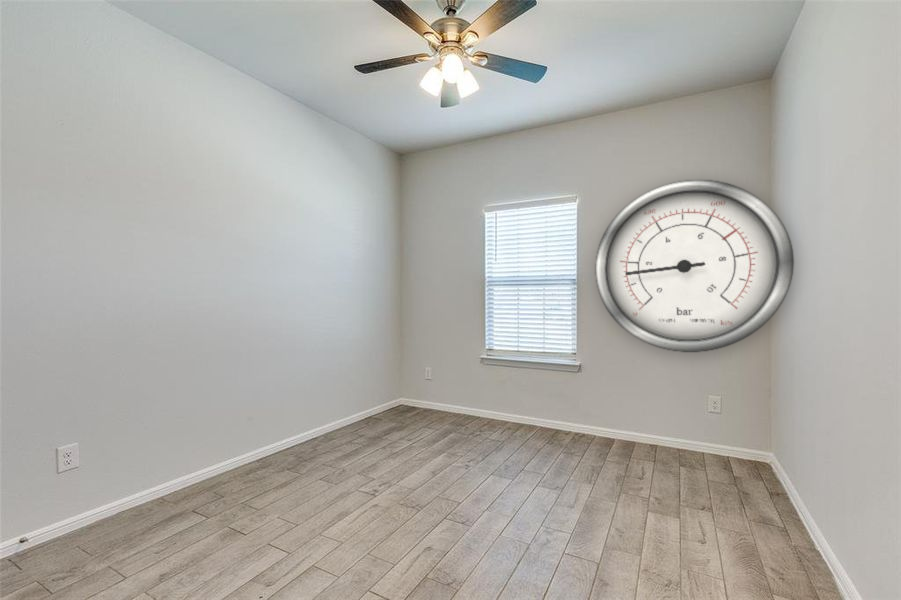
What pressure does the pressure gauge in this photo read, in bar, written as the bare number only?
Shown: 1.5
